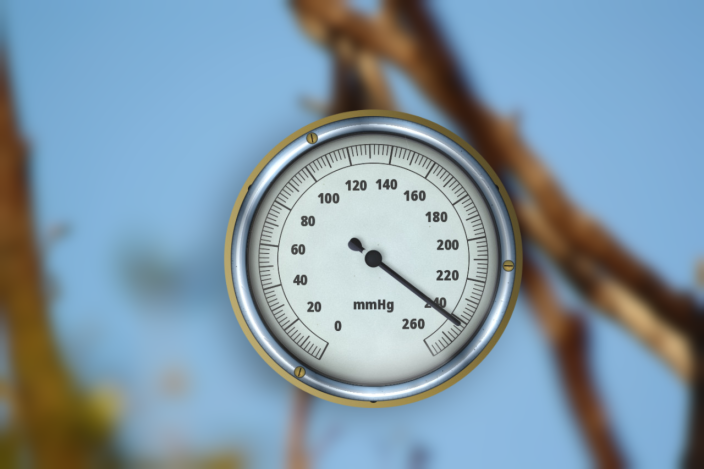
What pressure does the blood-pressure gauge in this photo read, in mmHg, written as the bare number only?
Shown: 242
